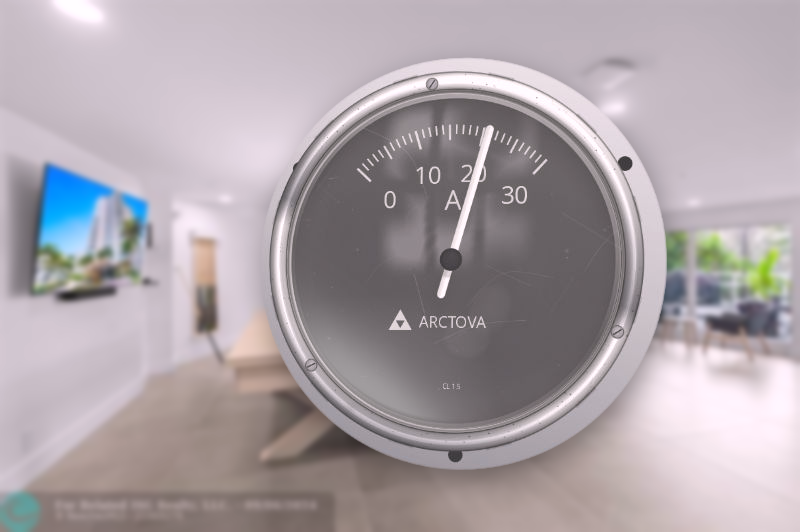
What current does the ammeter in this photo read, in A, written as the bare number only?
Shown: 21
